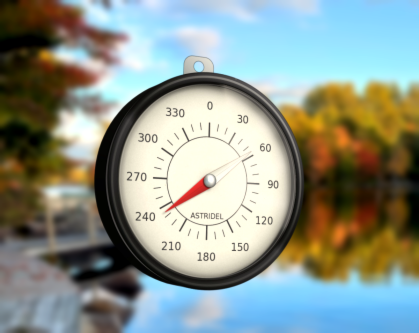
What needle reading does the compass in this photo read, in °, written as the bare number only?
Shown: 235
